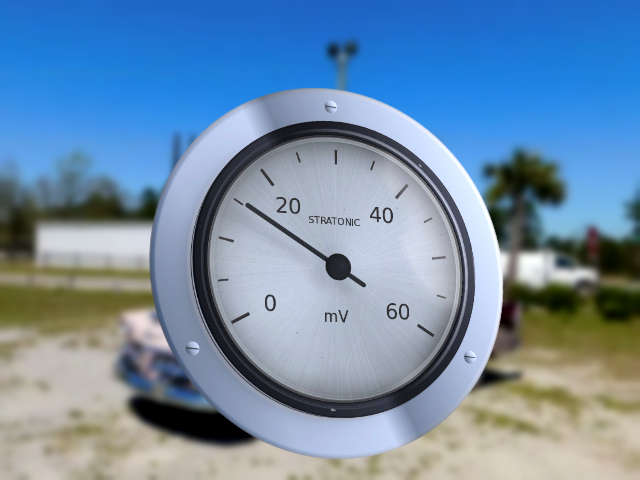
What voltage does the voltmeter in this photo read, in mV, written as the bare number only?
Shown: 15
